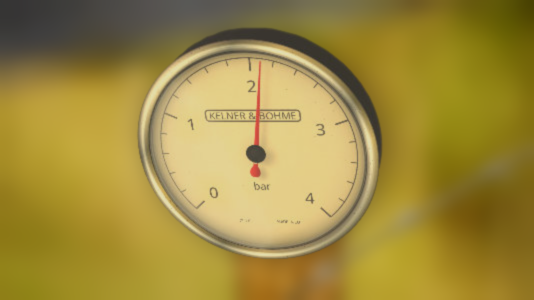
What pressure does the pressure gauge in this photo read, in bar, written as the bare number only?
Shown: 2.1
